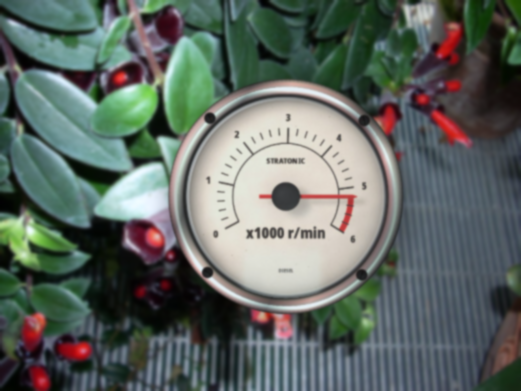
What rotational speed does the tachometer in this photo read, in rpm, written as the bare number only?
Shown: 5200
